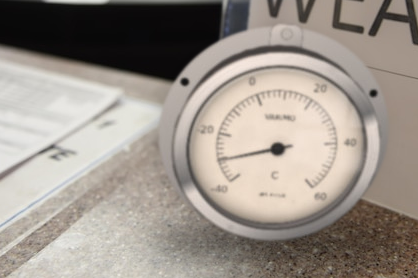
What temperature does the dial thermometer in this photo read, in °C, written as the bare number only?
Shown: -30
